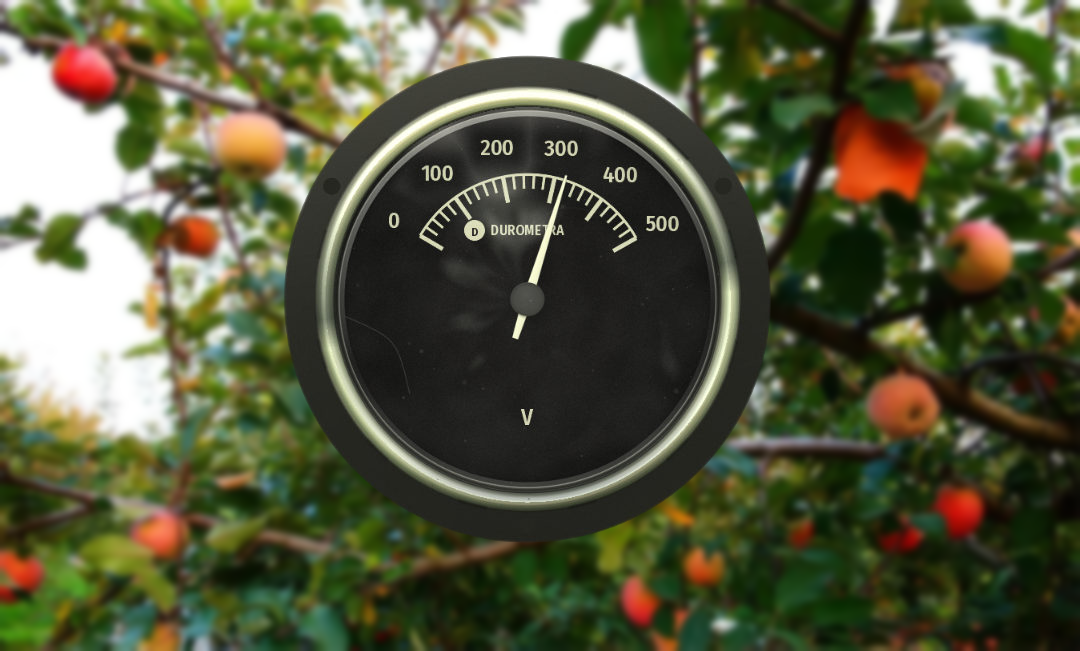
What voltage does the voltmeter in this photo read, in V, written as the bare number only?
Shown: 320
